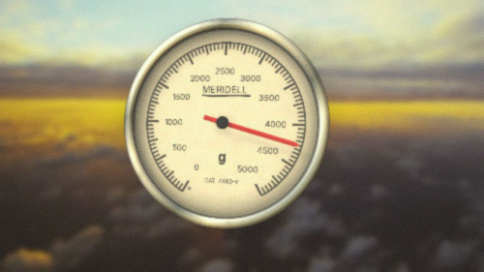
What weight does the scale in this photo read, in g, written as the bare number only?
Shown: 4250
